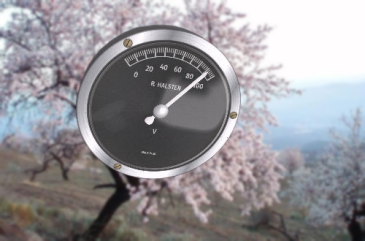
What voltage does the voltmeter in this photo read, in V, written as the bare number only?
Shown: 90
